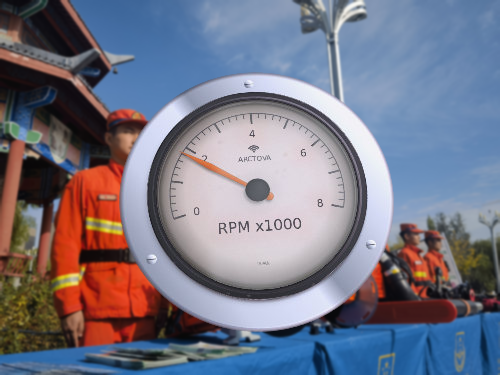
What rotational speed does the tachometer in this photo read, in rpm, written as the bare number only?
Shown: 1800
